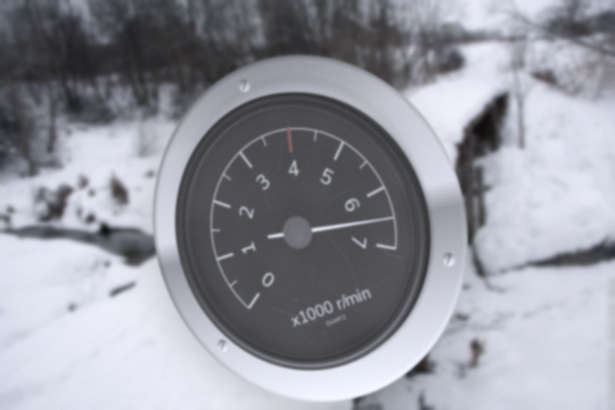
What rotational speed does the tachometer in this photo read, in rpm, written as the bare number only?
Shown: 6500
